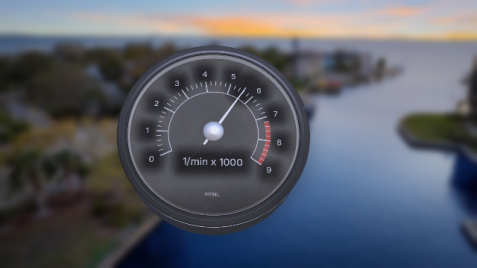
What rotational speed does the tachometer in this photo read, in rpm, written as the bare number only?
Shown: 5600
